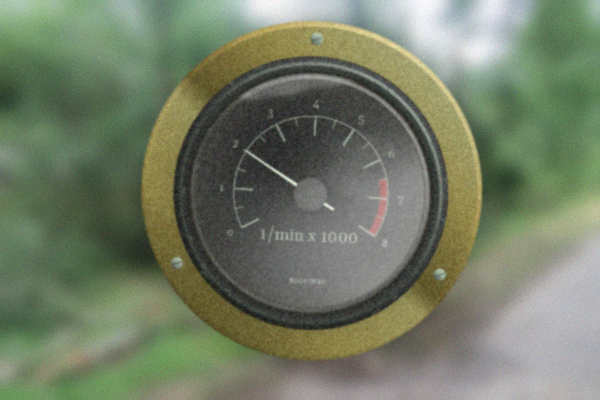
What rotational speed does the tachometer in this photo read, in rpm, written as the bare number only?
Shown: 2000
